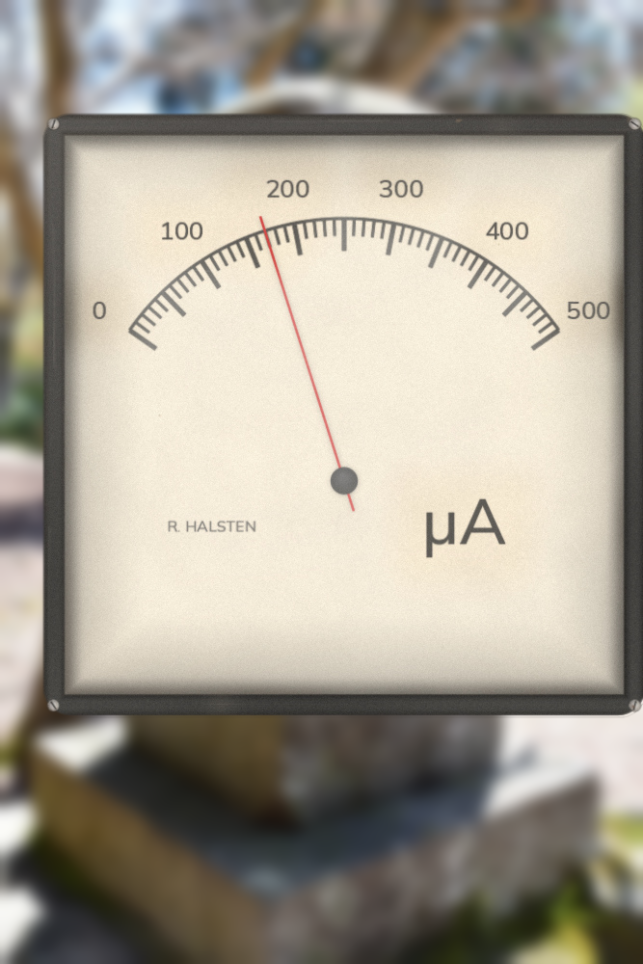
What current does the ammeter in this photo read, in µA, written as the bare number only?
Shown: 170
